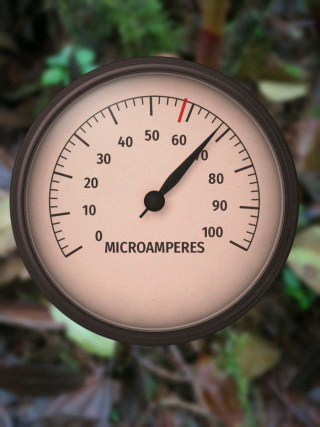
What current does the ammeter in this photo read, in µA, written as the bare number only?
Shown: 68
